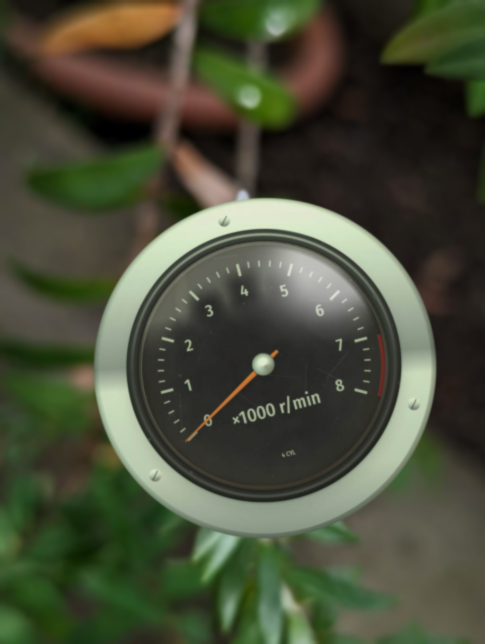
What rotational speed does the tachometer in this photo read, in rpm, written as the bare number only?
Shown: 0
